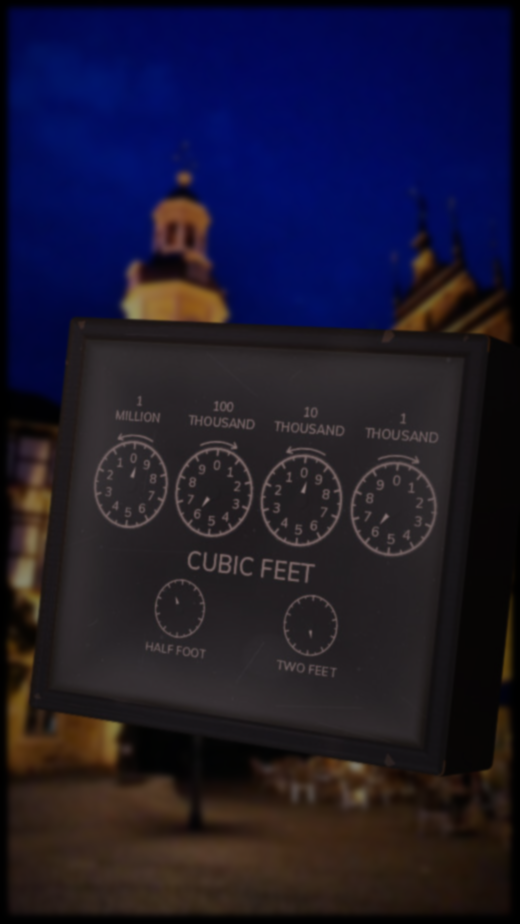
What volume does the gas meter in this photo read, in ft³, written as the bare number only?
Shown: 959600
